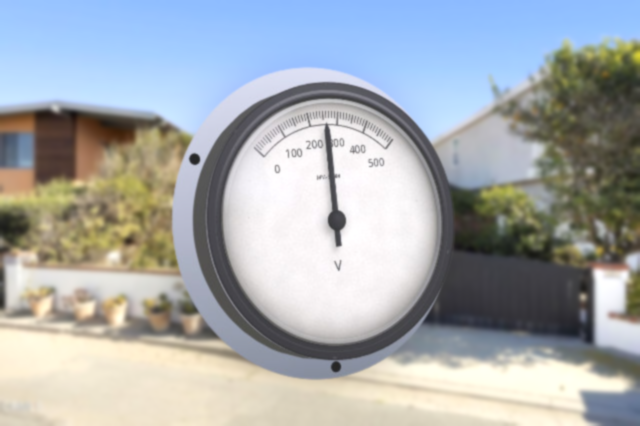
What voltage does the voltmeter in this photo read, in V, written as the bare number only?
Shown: 250
